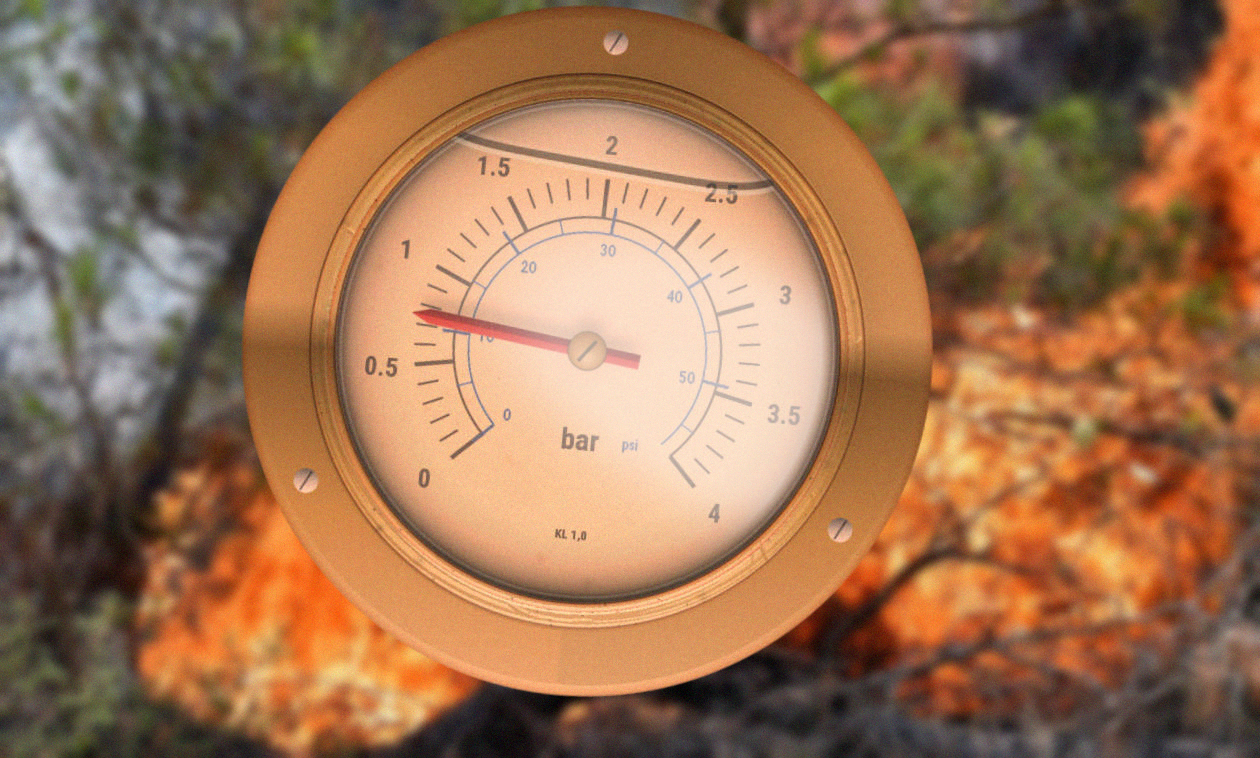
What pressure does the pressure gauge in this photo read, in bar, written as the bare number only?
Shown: 0.75
